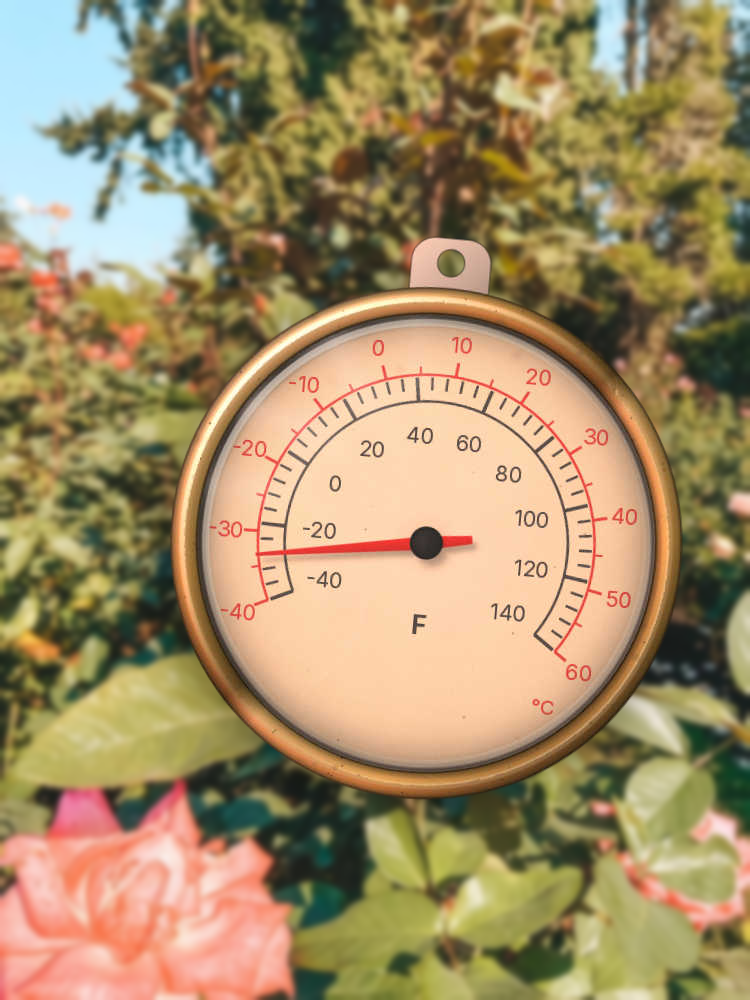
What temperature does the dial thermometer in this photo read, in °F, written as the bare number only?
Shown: -28
